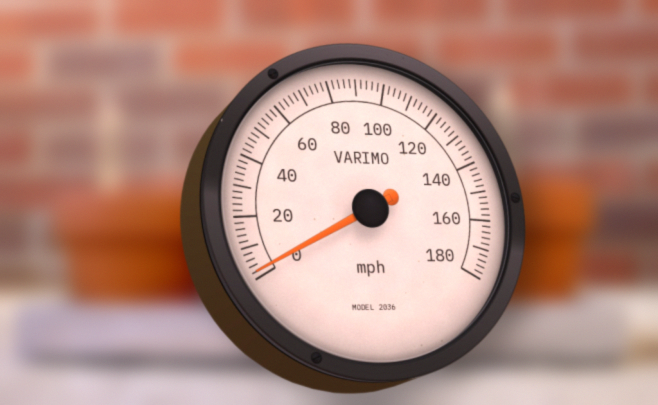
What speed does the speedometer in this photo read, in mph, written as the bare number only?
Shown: 2
